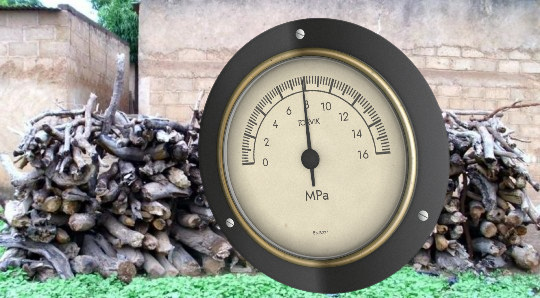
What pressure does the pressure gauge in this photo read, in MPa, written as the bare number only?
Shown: 8
